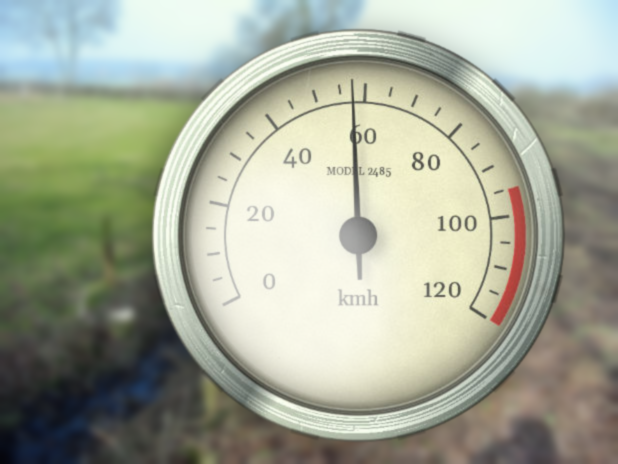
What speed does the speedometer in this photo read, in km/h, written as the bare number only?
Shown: 57.5
